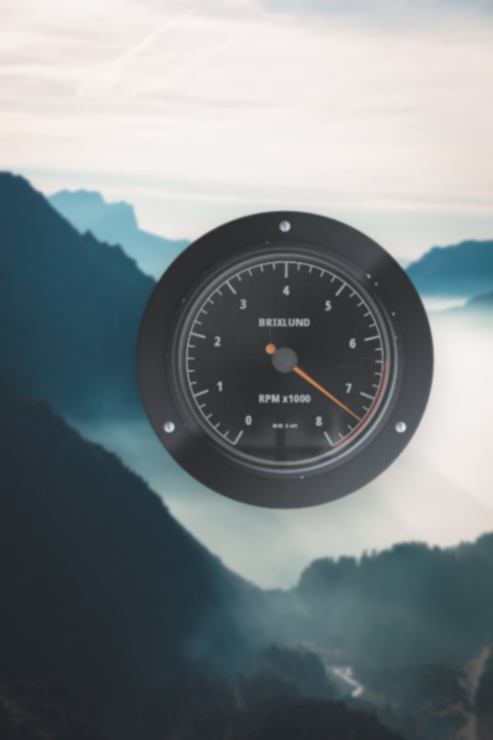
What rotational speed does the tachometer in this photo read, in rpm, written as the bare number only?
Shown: 7400
